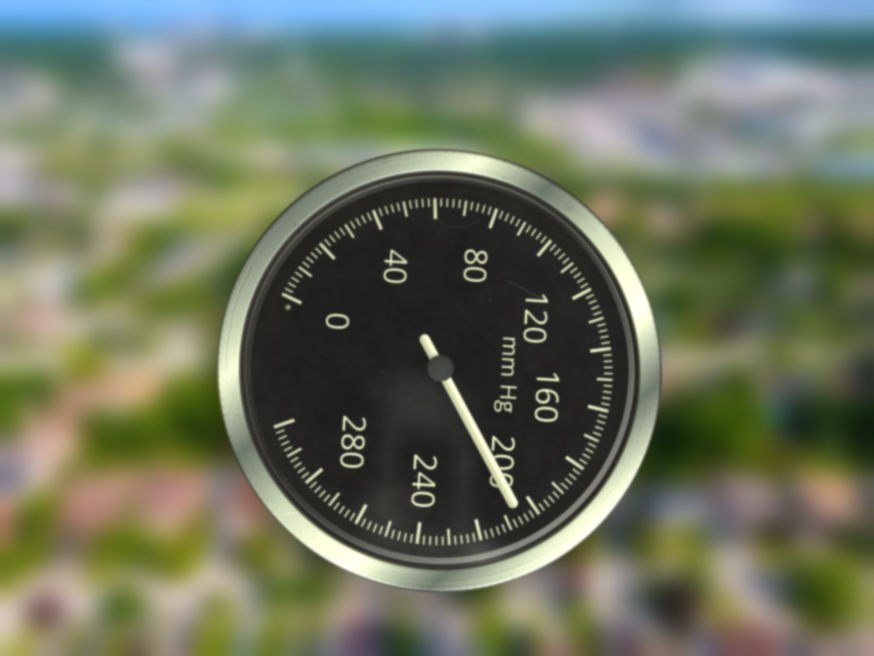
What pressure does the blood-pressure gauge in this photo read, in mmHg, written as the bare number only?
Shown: 206
